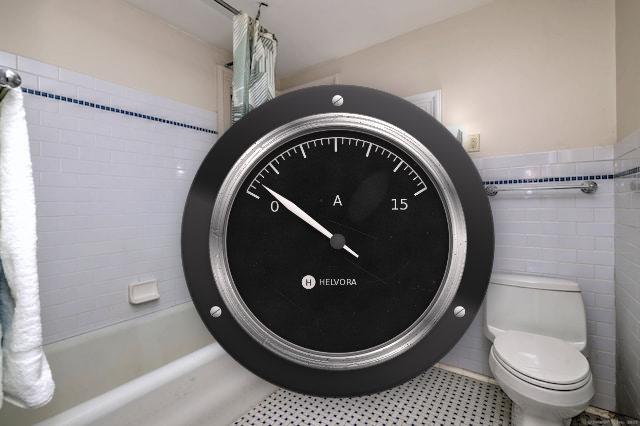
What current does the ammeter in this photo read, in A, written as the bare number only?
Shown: 1
